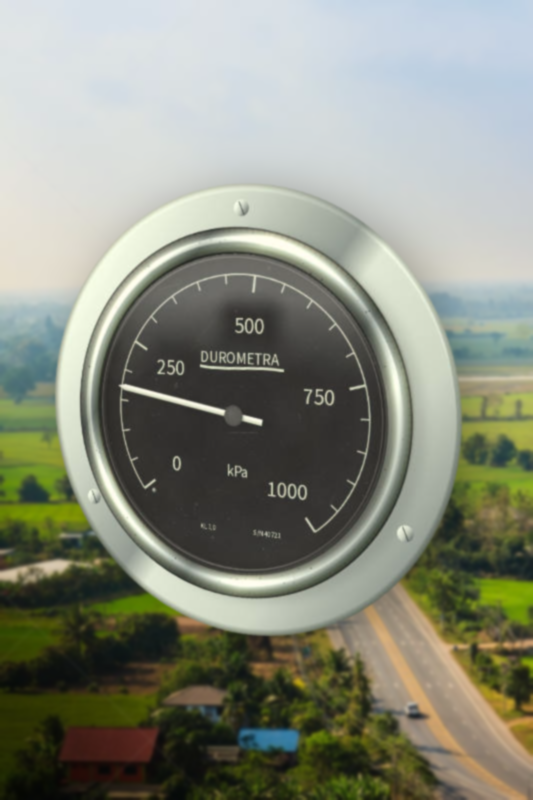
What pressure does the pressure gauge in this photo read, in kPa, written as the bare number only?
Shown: 175
